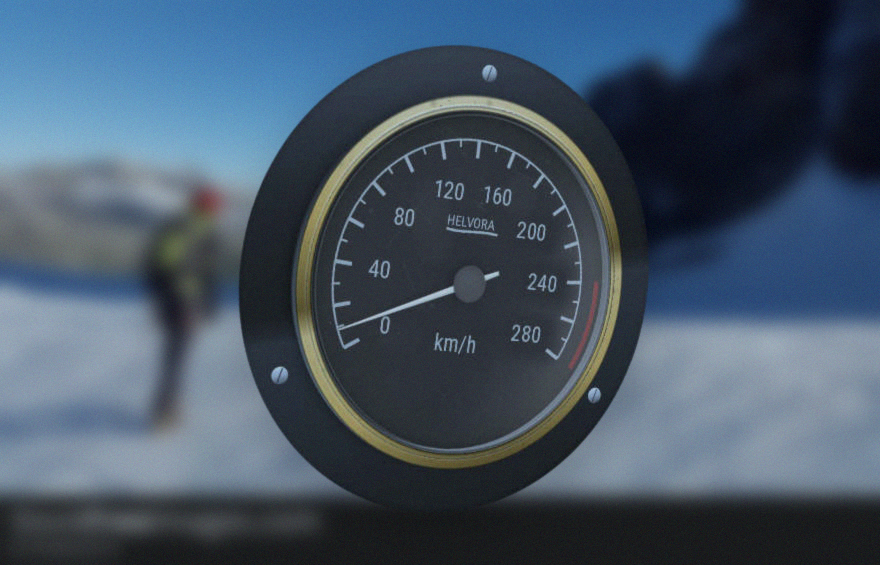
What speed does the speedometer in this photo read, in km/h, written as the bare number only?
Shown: 10
